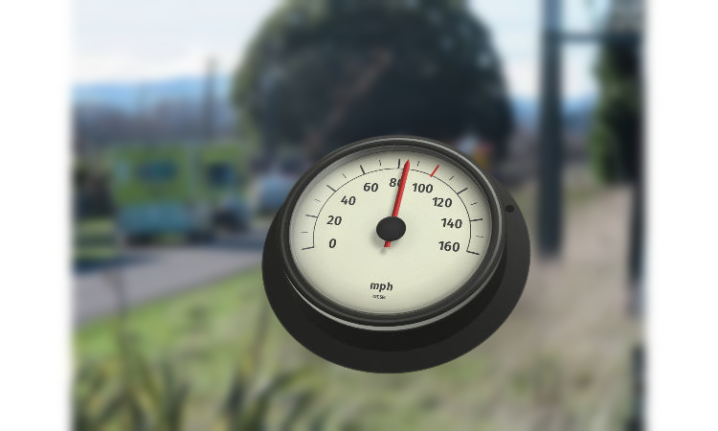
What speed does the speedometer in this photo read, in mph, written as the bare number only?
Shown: 85
